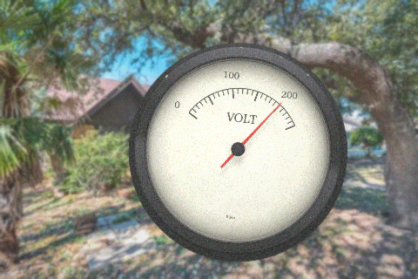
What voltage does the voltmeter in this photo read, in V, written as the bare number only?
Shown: 200
